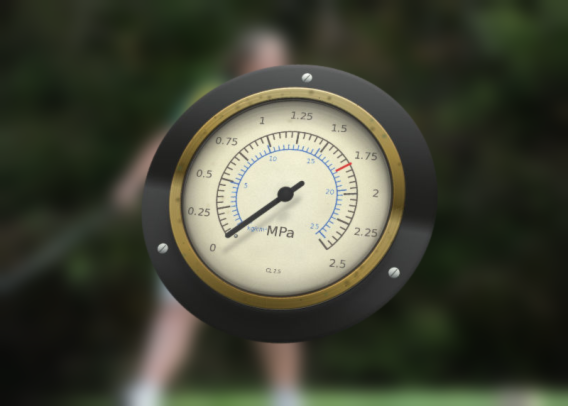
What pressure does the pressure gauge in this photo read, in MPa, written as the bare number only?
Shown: 0
